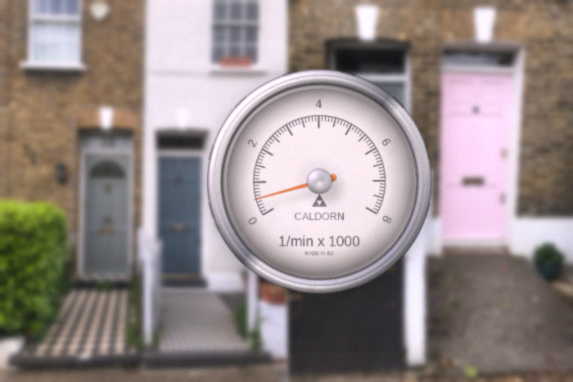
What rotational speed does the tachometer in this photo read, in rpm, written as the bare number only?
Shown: 500
